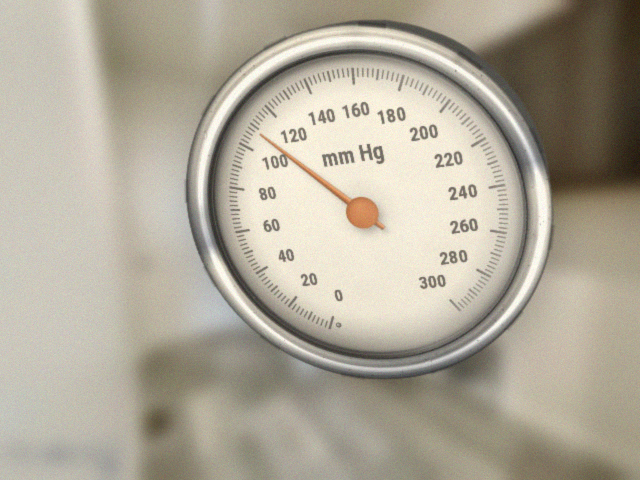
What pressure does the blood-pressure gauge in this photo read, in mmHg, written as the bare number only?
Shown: 110
